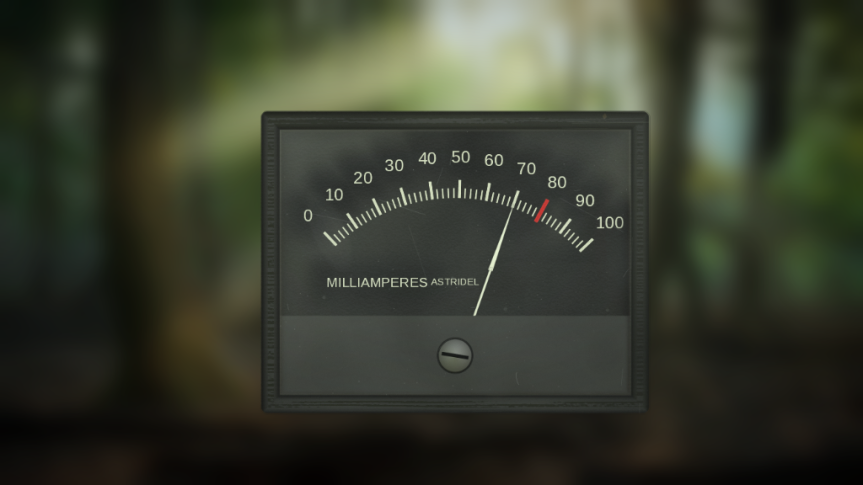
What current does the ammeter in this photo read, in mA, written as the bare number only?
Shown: 70
